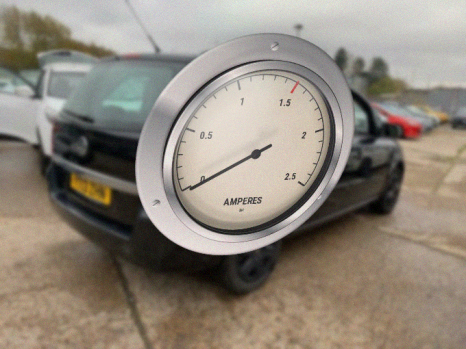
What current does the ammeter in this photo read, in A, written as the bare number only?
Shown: 0
